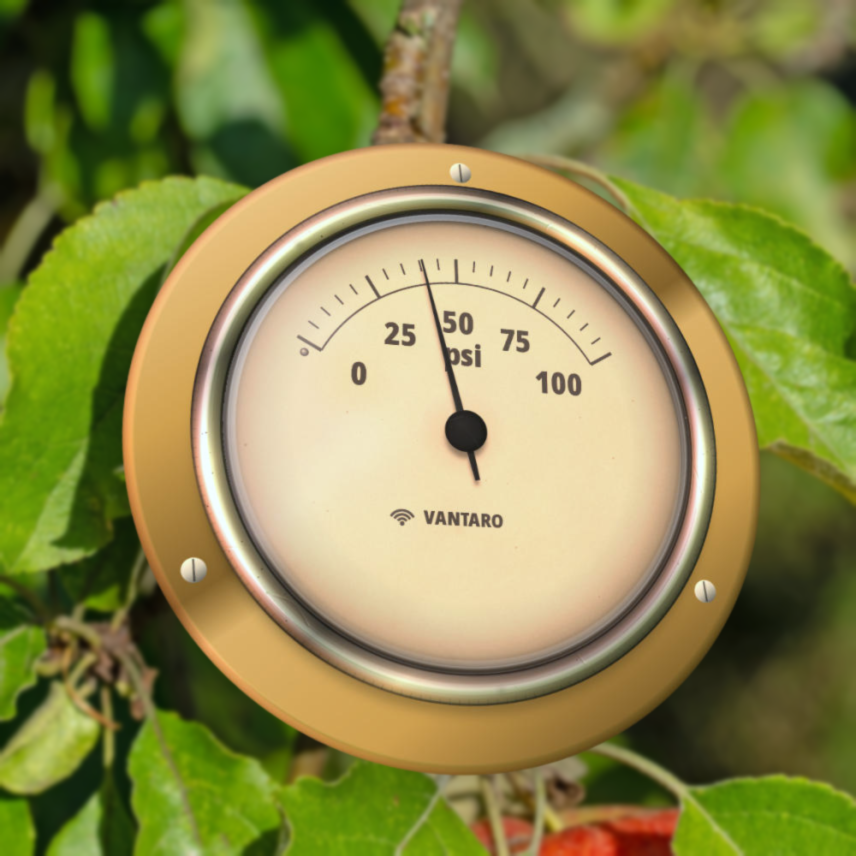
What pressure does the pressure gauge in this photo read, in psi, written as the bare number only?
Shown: 40
